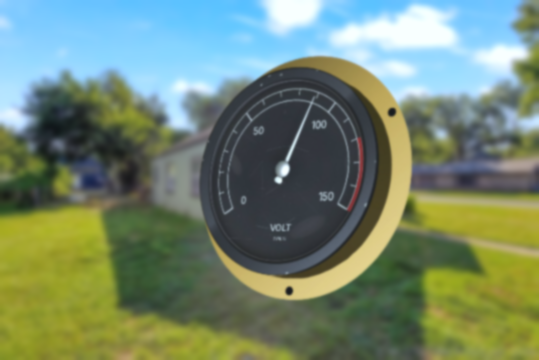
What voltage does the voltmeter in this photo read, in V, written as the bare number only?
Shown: 90
